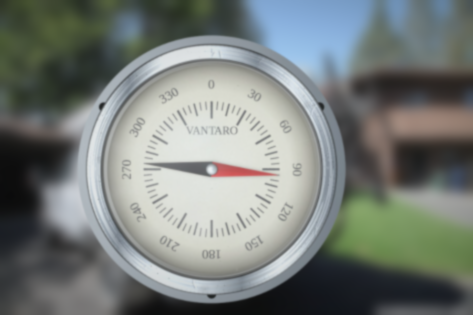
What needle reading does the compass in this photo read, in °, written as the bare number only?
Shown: 95
